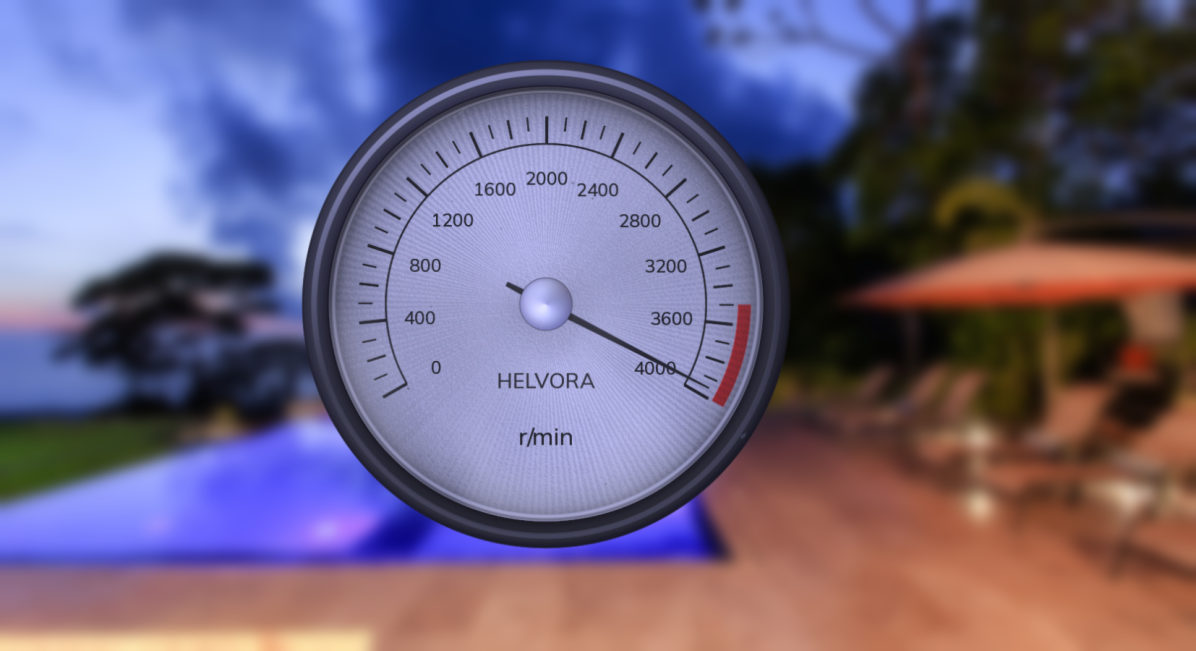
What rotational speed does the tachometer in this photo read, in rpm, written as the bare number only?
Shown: 3950
